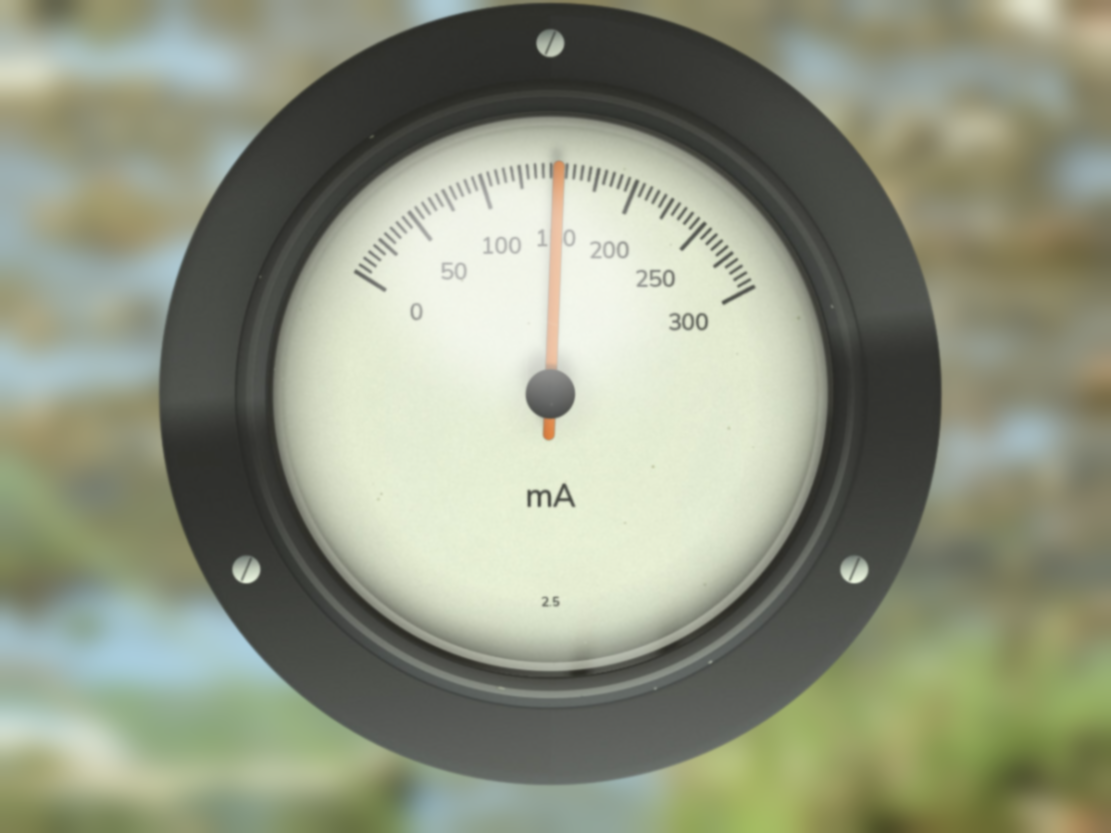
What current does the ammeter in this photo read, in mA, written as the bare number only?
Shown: 150
